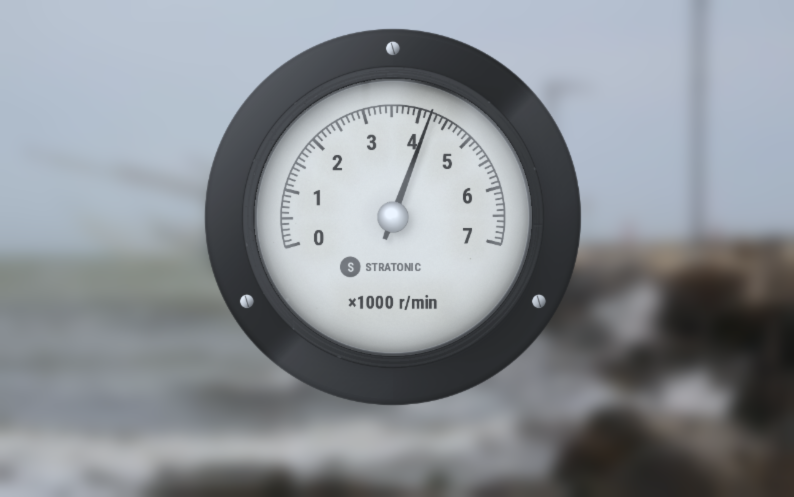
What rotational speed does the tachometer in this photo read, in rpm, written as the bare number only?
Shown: 4200
